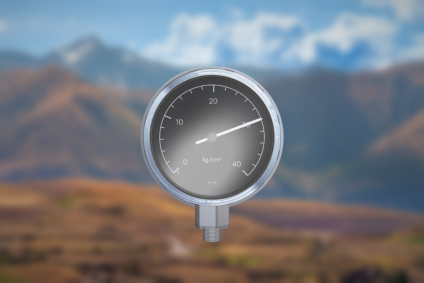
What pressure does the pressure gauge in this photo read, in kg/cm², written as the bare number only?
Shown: 30
